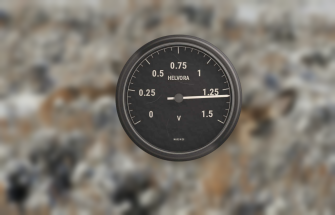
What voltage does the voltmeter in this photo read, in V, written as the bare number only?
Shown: 1.3
